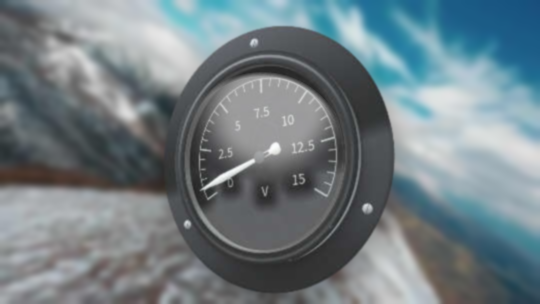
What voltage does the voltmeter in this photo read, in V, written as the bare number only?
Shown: 0.5
